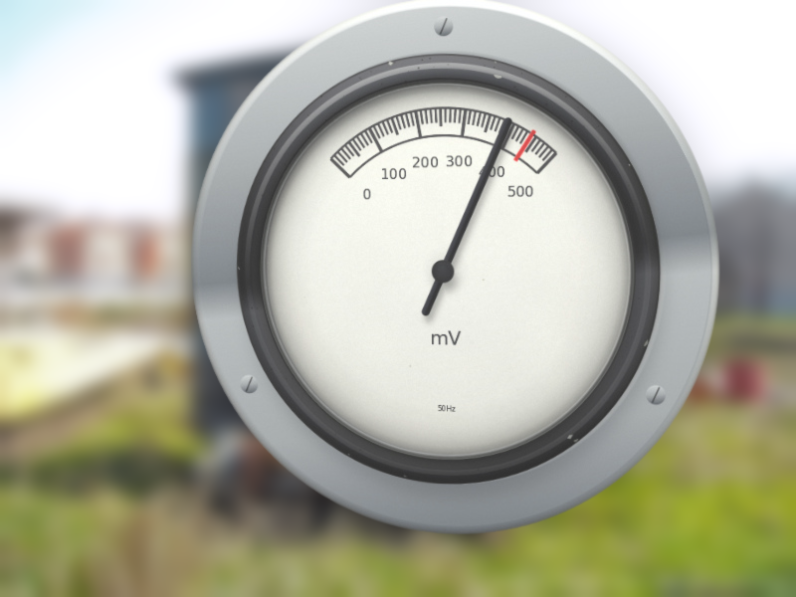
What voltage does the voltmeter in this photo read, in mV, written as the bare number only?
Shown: 390
